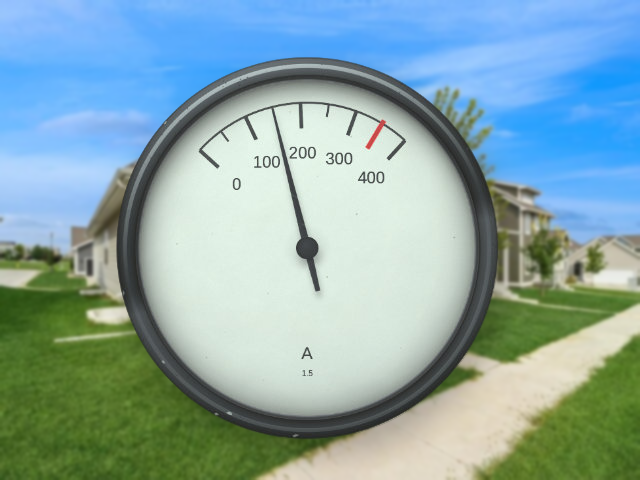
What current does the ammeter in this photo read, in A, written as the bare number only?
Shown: 150
